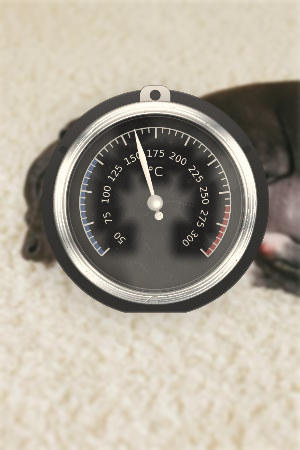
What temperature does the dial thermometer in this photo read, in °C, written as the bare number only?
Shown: 160
